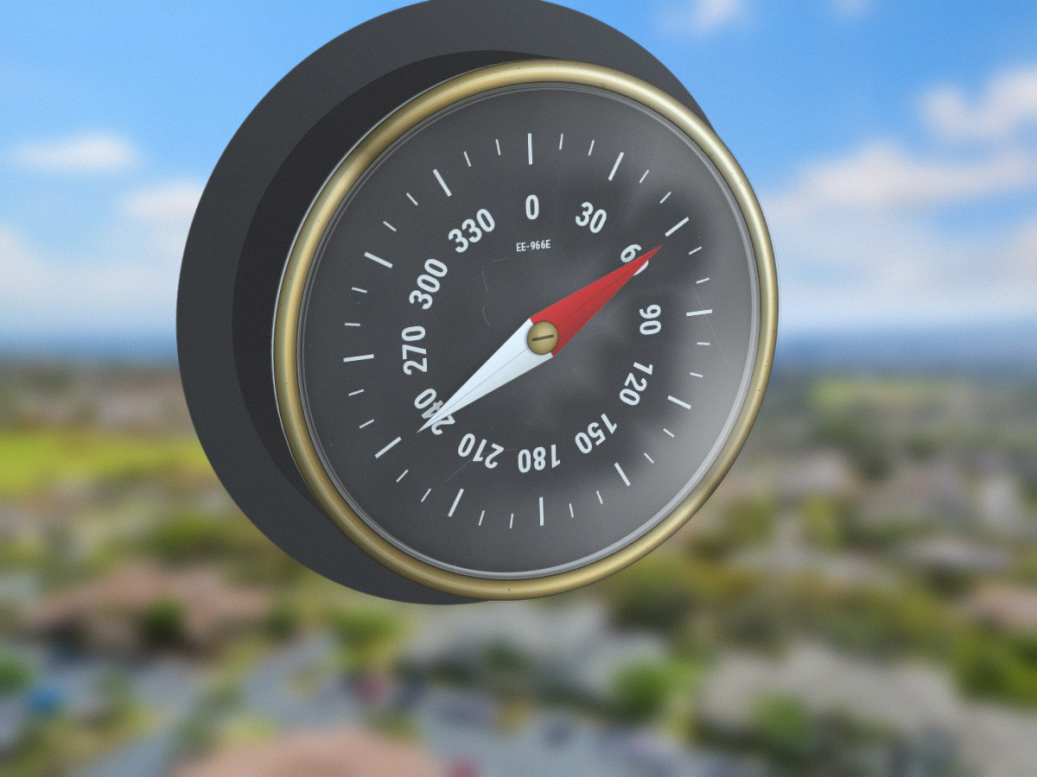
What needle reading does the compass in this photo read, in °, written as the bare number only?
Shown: 60
